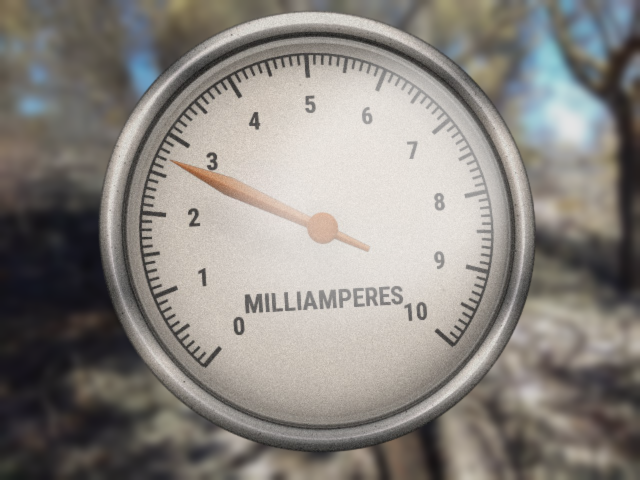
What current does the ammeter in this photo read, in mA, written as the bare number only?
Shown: 2.7
